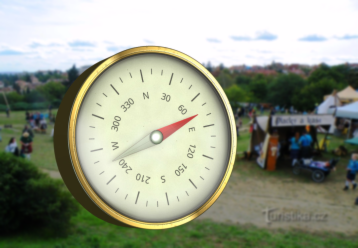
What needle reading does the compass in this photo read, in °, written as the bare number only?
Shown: 75
